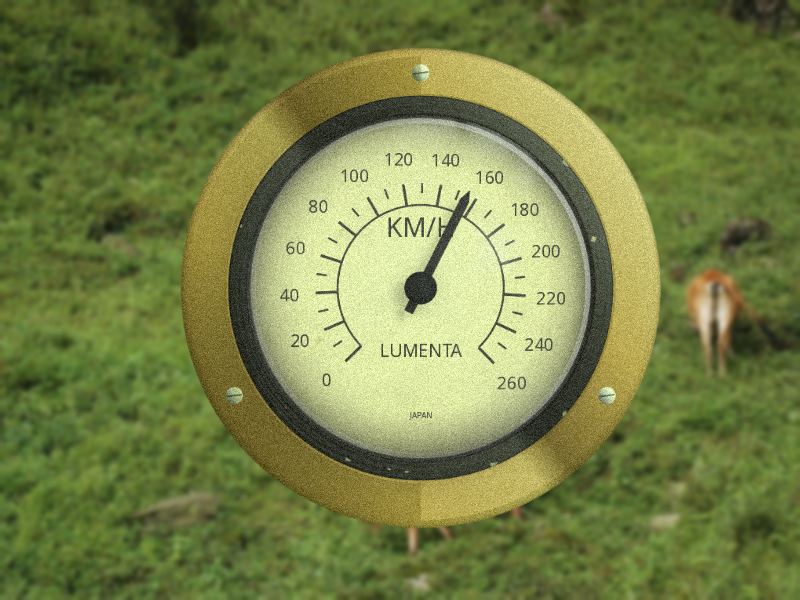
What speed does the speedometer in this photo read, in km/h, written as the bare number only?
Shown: 155
